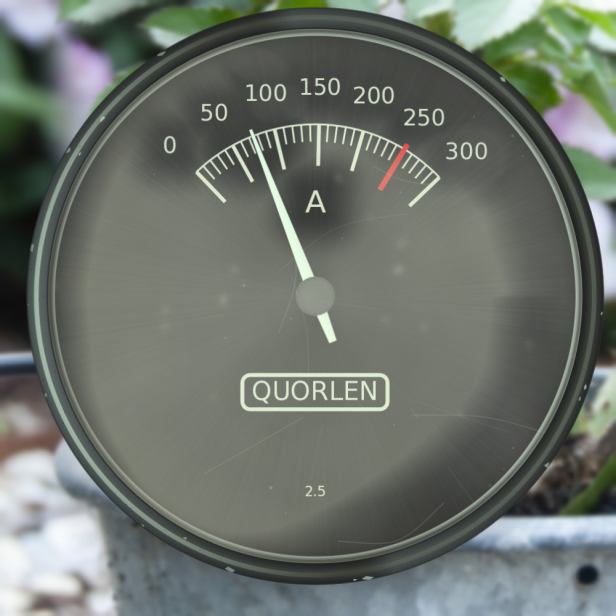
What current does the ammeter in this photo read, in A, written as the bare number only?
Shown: 75
